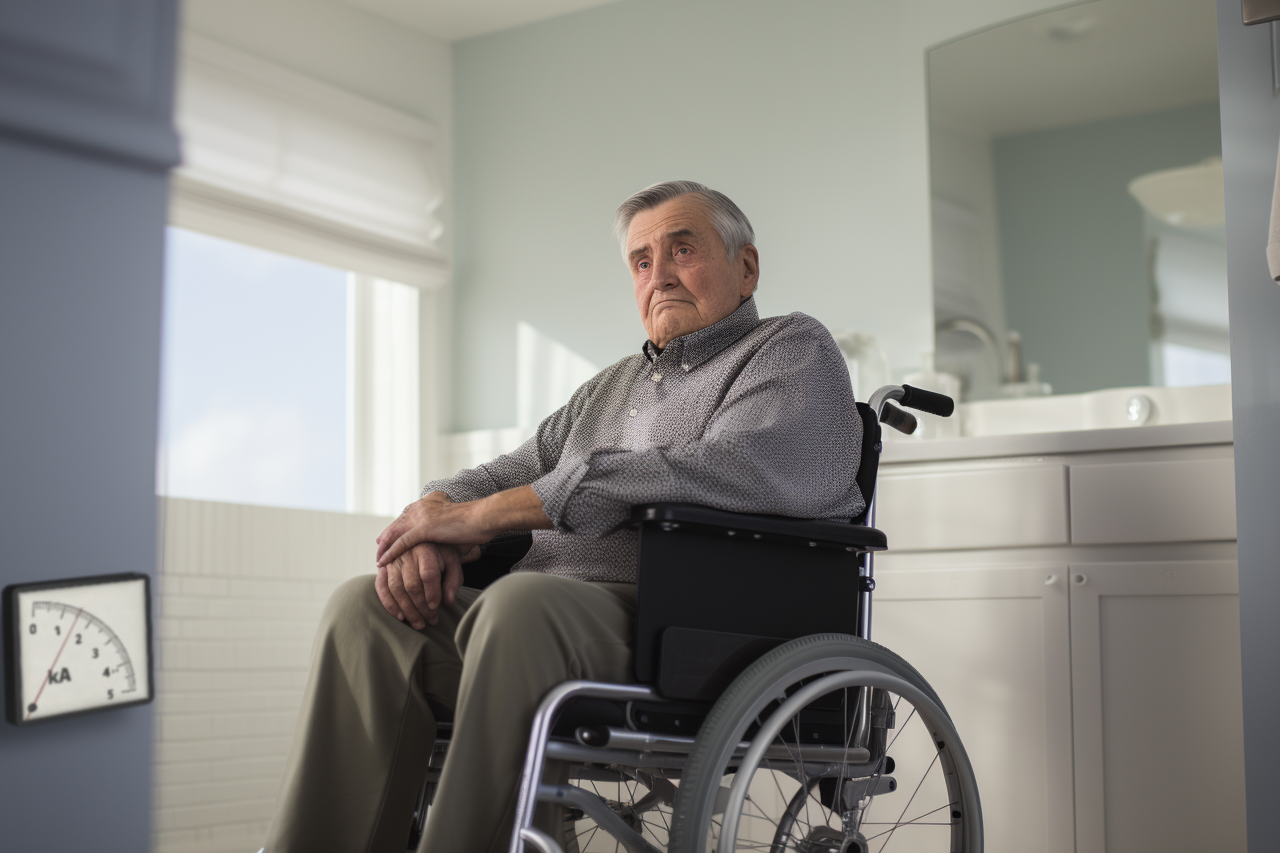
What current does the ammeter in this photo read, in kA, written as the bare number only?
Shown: 1.5
